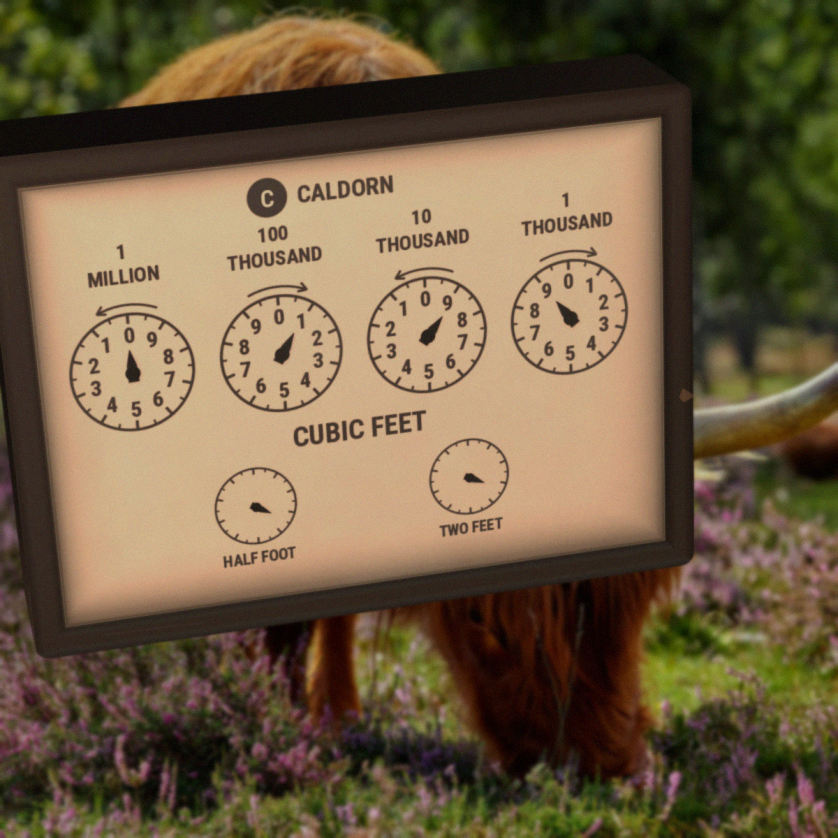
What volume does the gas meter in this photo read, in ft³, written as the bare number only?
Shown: 8900
